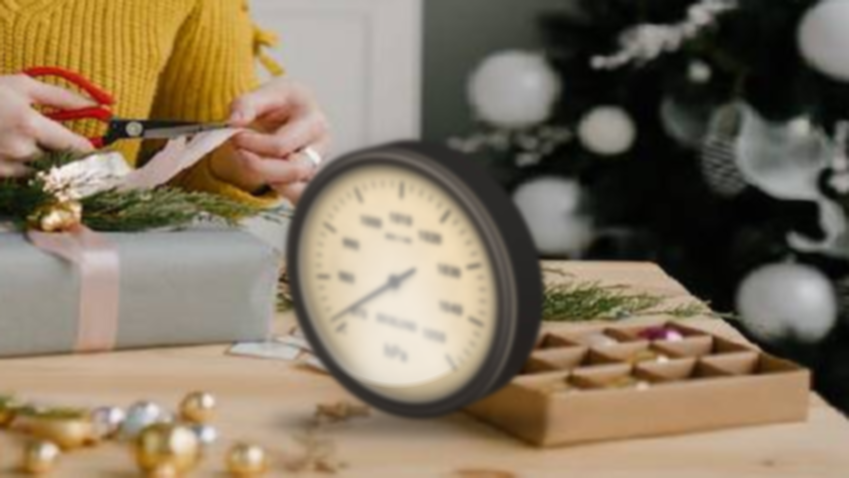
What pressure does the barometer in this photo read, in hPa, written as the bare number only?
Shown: 972
